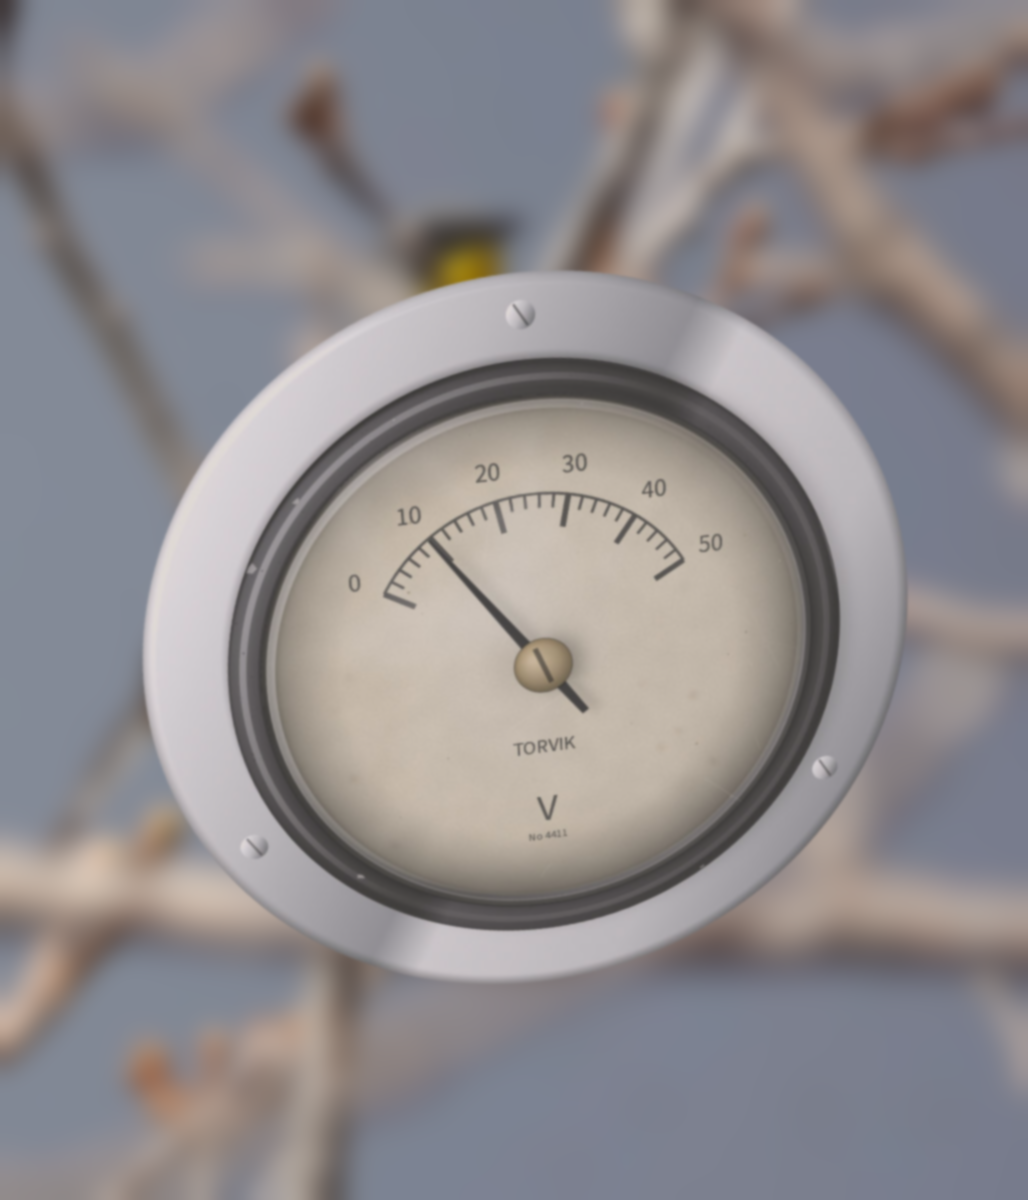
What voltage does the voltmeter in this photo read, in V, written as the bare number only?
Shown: 10
